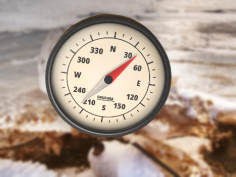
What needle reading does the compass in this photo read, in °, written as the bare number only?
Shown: 40
